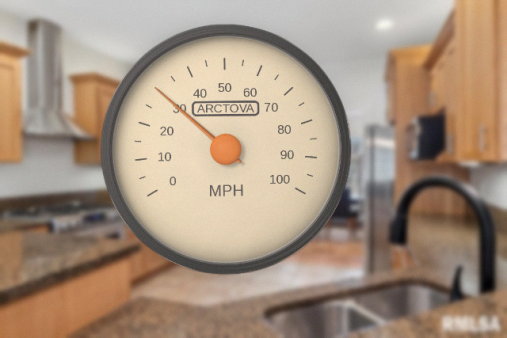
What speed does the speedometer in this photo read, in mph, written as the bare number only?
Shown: 30
